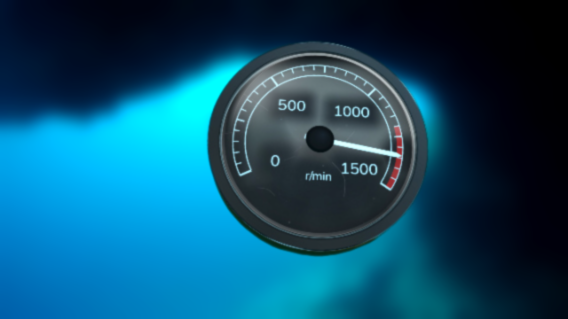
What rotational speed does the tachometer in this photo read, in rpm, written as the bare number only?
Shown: 1350
